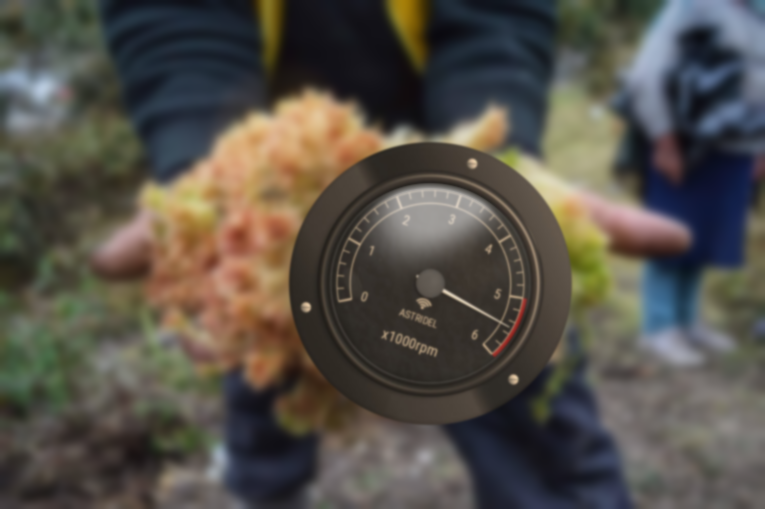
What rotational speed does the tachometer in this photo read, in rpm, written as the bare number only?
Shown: 5500
